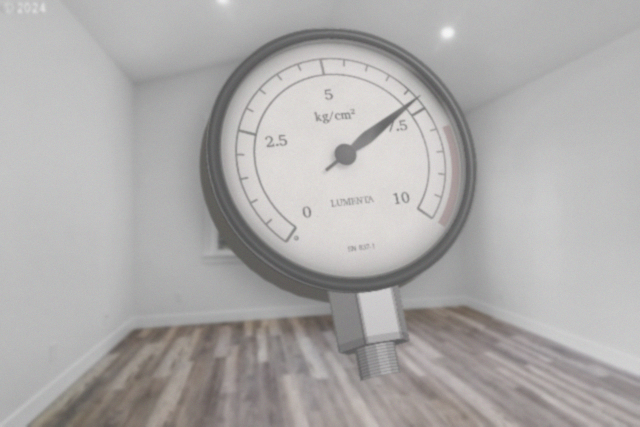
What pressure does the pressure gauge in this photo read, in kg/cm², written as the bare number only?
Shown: 7.25
